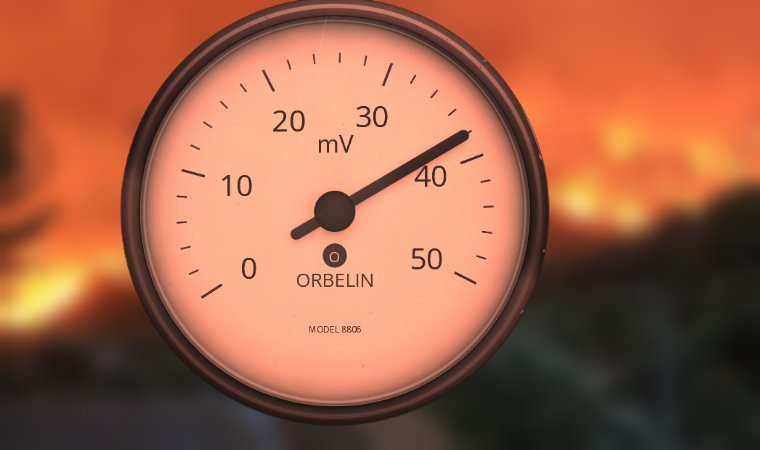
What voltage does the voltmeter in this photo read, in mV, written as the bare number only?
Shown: 38
